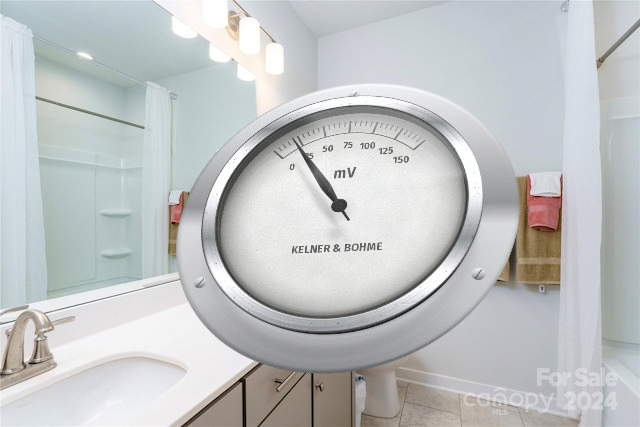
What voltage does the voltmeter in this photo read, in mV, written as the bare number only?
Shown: 20
